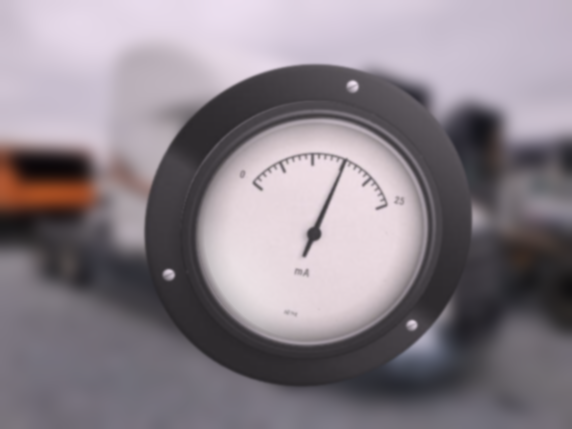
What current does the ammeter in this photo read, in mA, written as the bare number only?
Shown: 15
